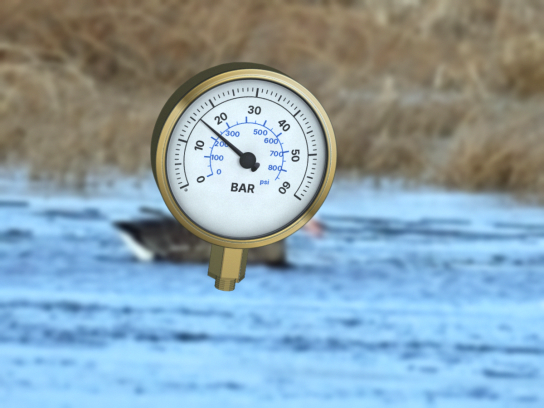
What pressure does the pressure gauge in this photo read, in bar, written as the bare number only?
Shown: 16
